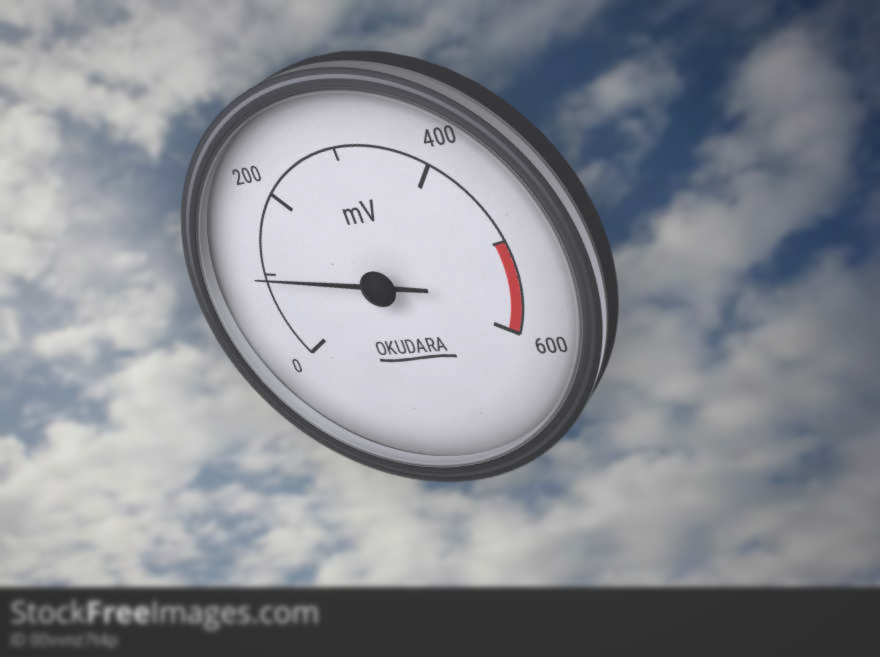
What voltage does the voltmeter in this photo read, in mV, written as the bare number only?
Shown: 100
